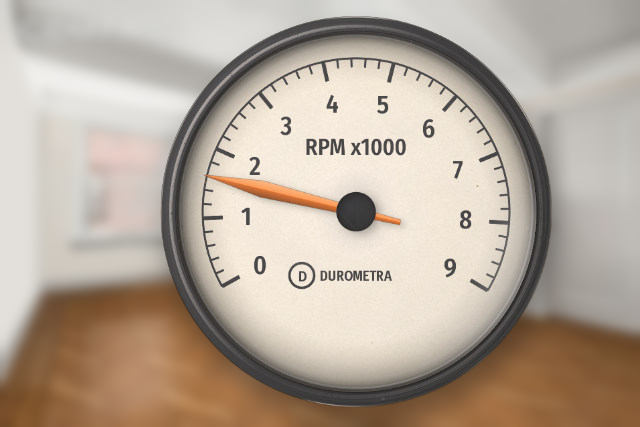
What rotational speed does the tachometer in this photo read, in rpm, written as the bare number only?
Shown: 1600
